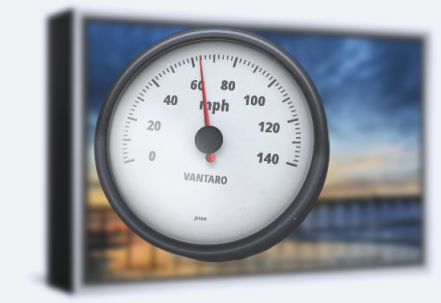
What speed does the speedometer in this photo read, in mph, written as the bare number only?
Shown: 64
